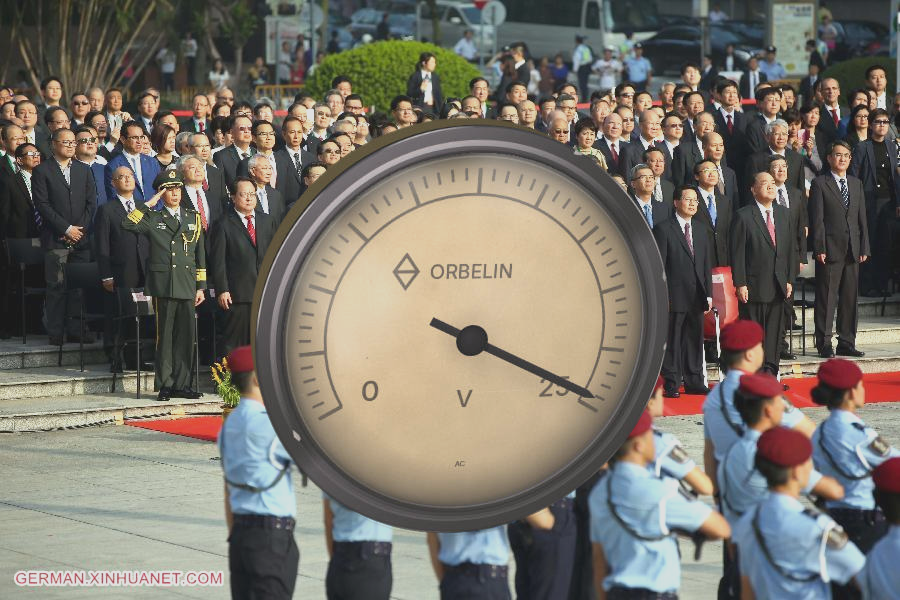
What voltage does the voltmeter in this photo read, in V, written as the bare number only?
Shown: 24.5
